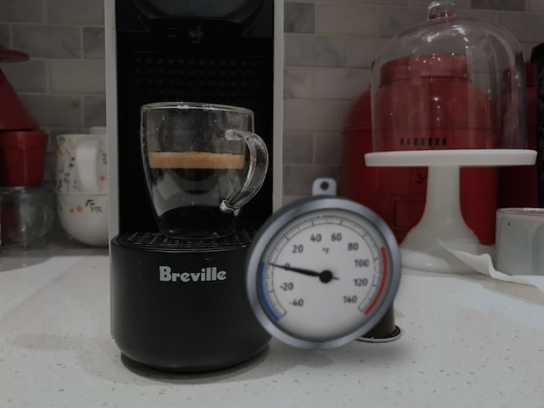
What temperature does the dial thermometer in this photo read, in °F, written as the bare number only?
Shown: 0
